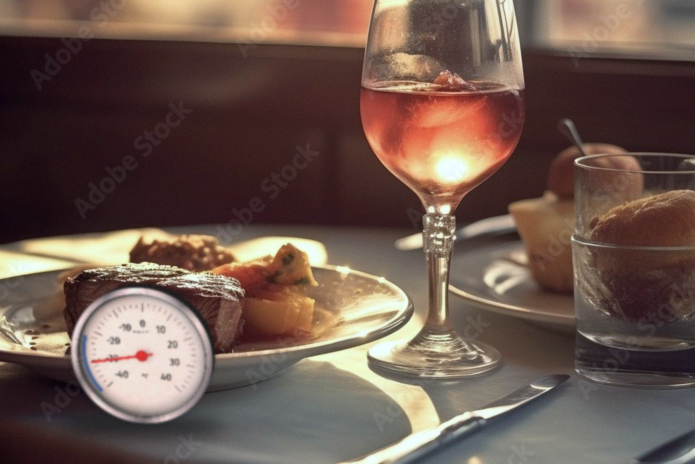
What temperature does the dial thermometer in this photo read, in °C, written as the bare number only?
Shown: -30
